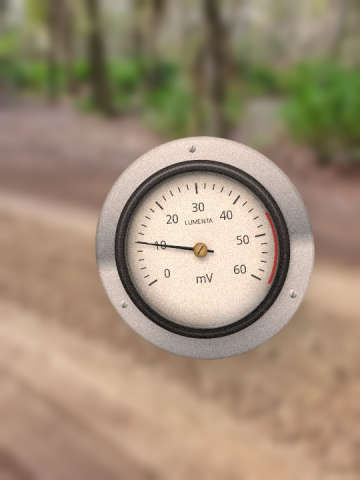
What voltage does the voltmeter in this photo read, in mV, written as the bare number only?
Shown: 10
